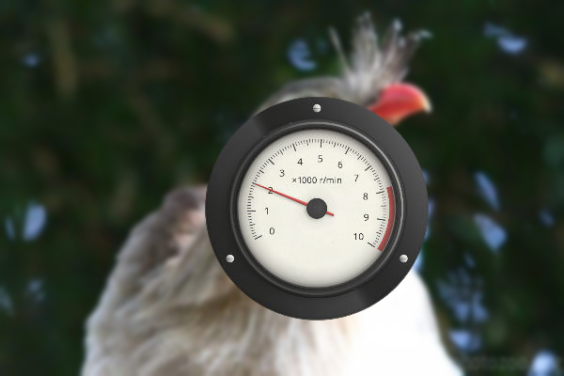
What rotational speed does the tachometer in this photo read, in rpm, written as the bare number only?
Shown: 2000
